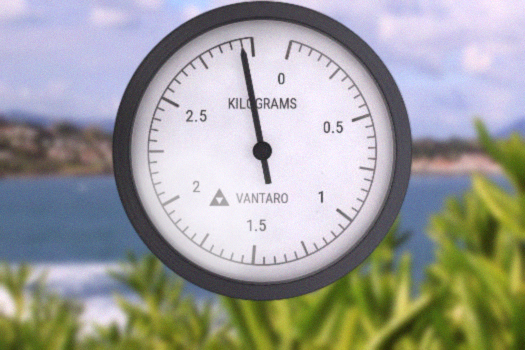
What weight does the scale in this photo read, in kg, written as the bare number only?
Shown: 2.95
